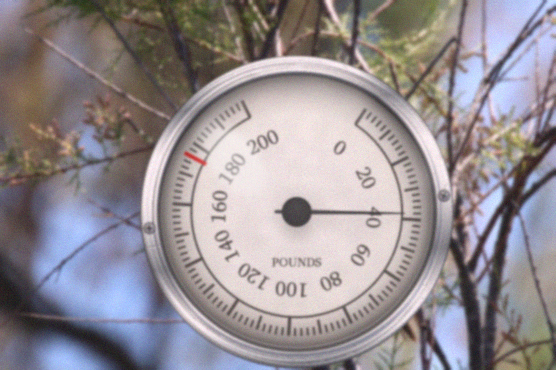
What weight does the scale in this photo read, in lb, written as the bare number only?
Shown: 38
